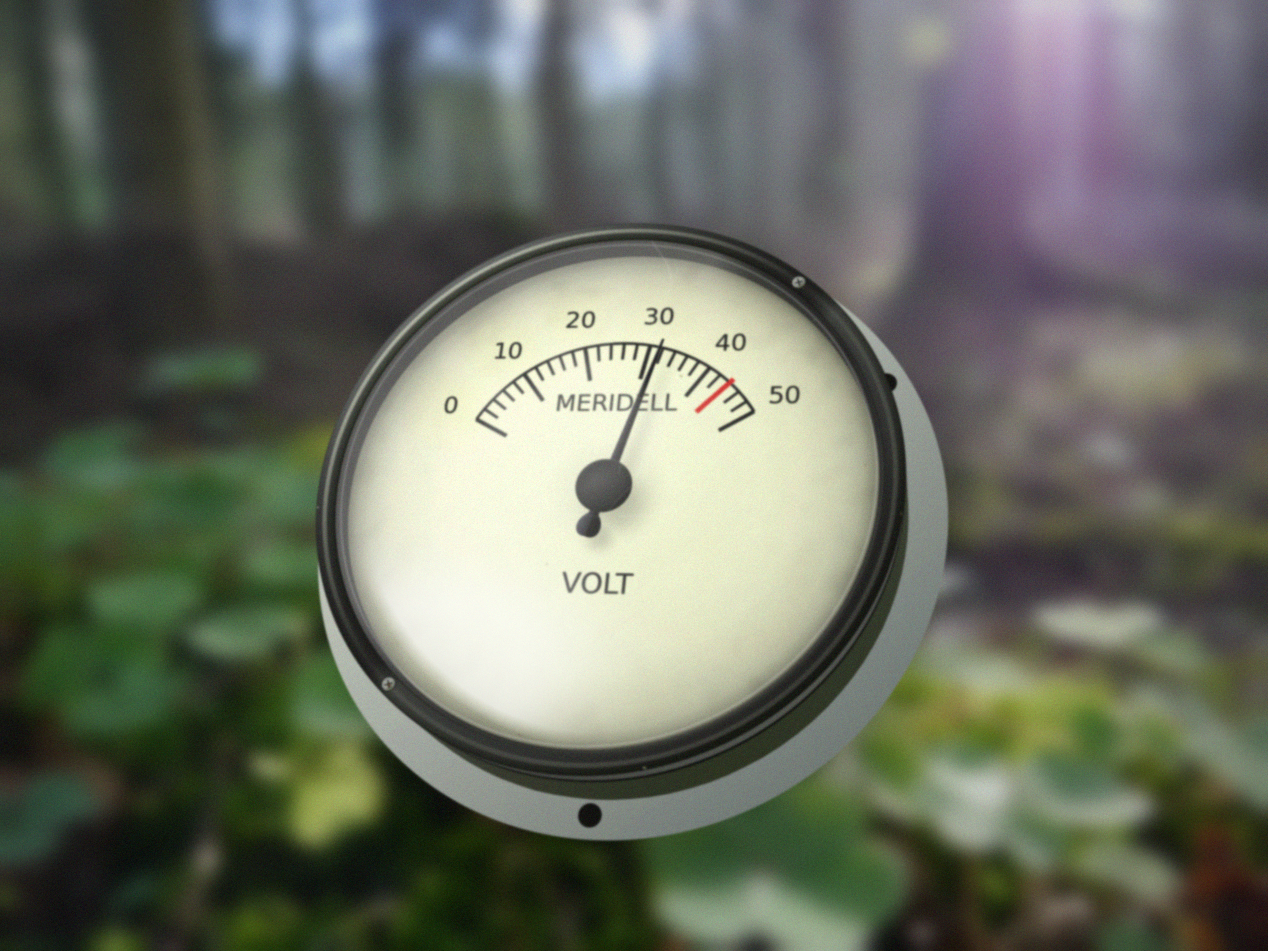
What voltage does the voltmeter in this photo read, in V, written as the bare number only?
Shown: 32
